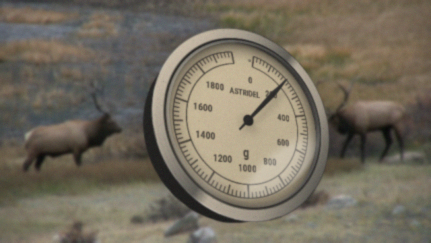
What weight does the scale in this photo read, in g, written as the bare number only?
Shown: 200
